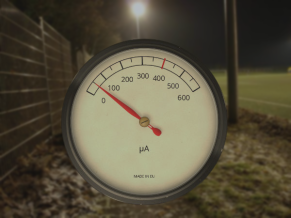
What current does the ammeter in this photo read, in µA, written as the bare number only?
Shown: 50
